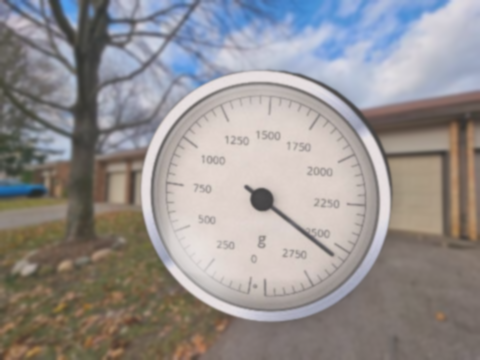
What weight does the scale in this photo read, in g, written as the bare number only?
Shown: 2550
